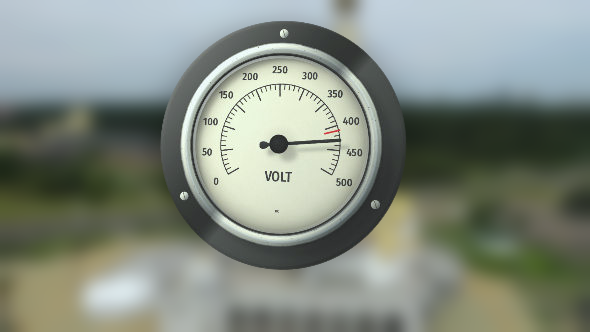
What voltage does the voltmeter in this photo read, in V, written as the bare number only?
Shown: 430
